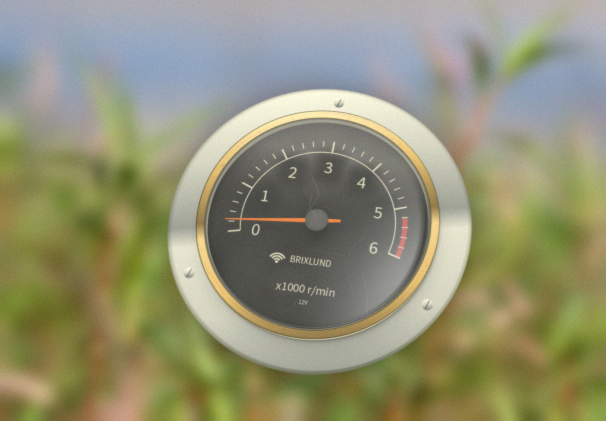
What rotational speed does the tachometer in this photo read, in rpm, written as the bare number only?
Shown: 200
